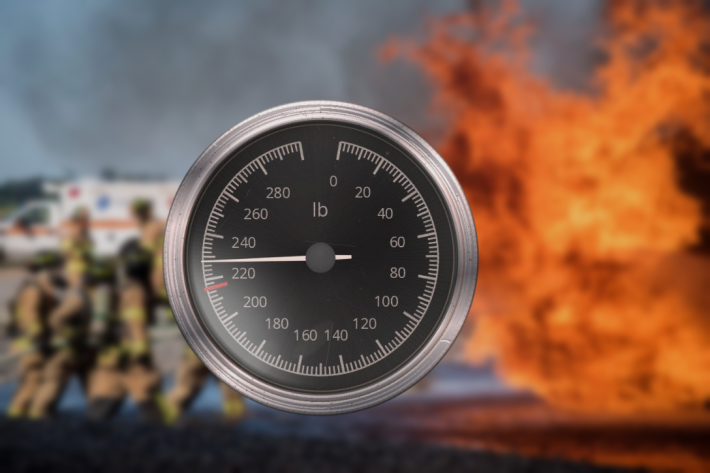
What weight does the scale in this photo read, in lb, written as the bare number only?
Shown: 228
